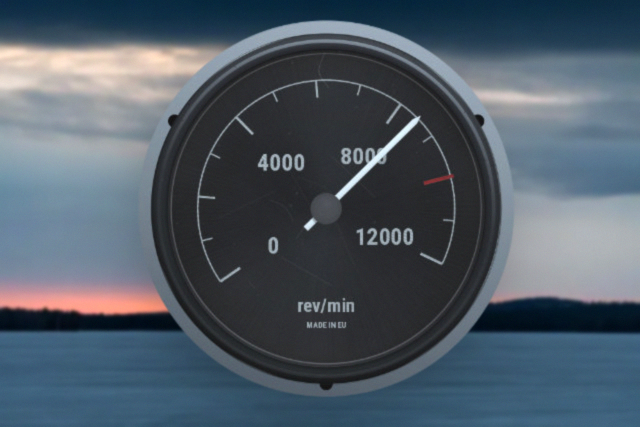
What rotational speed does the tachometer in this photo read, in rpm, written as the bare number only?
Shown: 8500
